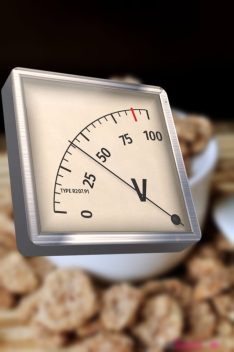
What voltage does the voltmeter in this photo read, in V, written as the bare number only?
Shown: 40
